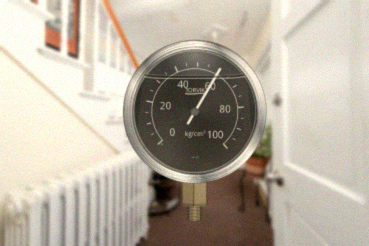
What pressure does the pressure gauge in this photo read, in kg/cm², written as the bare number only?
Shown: 60
